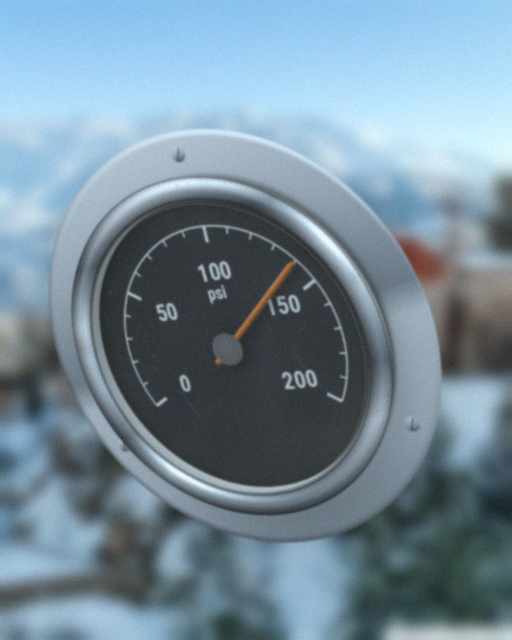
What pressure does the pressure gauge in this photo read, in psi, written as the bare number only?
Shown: 140
